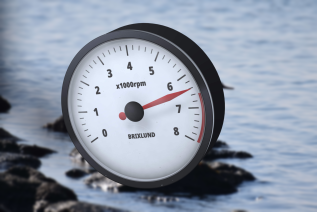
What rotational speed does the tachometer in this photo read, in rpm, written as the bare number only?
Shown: 6400
